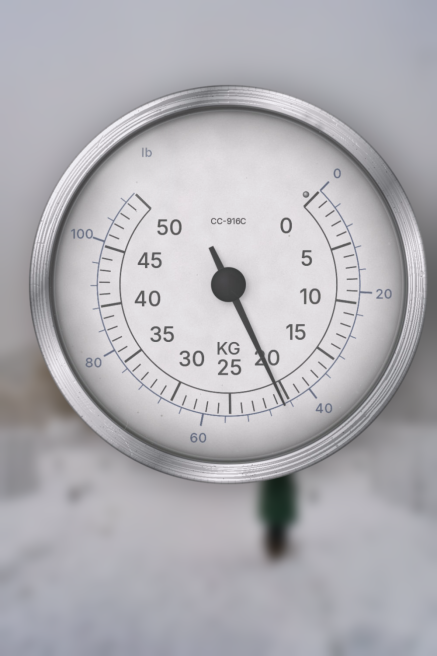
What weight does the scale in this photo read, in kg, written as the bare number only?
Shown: 20.5
